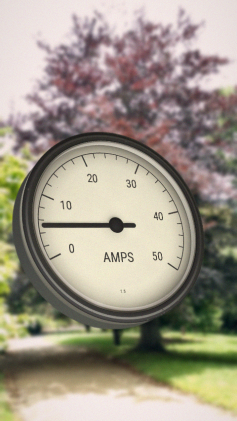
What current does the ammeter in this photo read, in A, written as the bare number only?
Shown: 5
